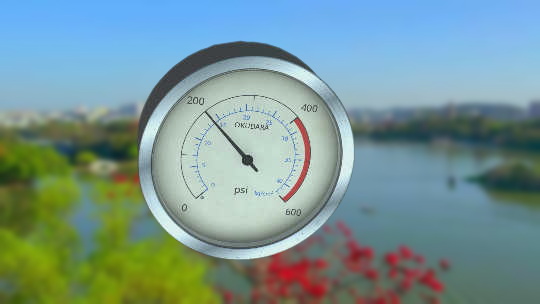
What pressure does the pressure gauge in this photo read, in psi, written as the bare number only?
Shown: 200
